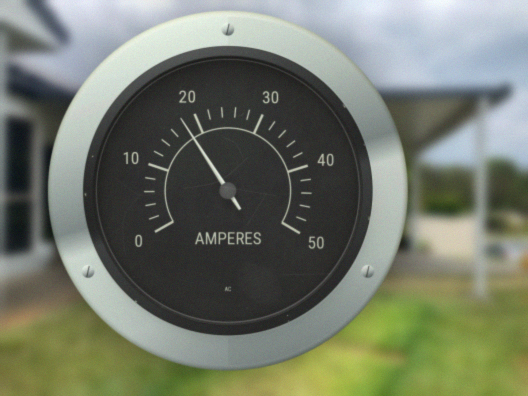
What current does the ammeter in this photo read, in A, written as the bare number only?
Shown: 18
